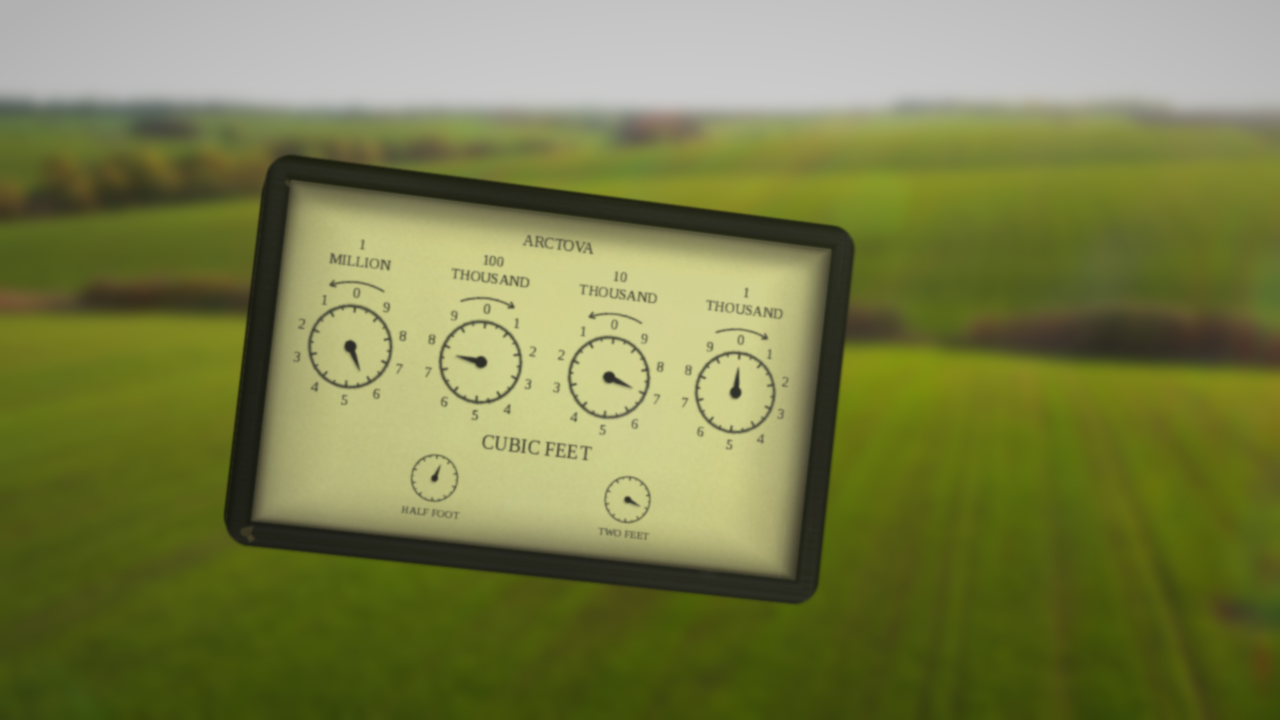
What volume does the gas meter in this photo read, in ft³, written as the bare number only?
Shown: 577000
